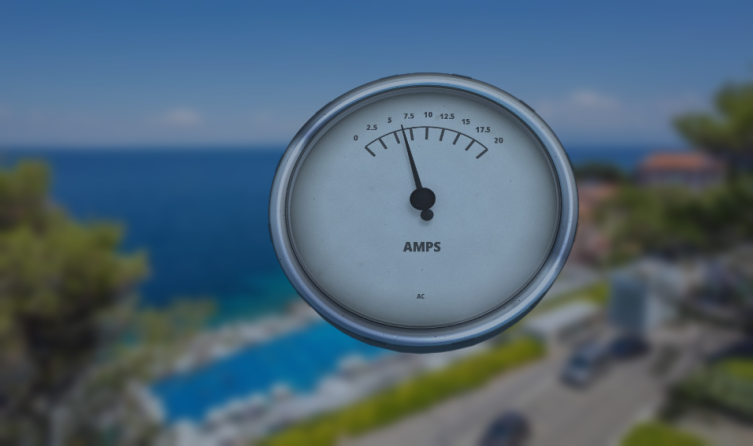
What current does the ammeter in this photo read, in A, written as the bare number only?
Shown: 6.25
